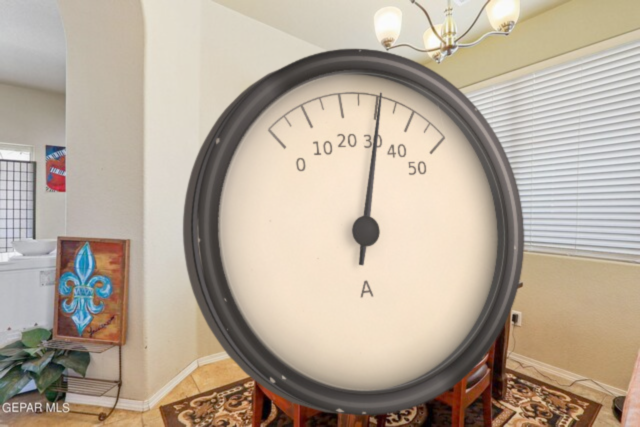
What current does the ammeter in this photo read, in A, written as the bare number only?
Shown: 30
